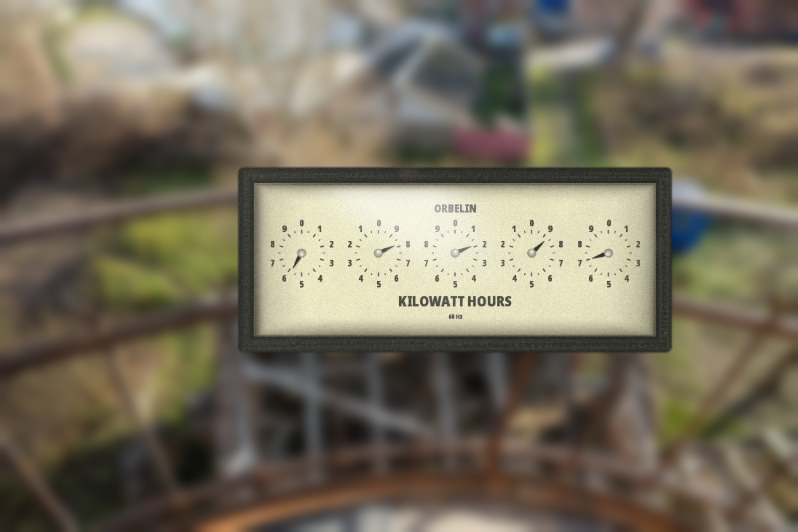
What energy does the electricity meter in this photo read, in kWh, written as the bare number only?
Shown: 58187
